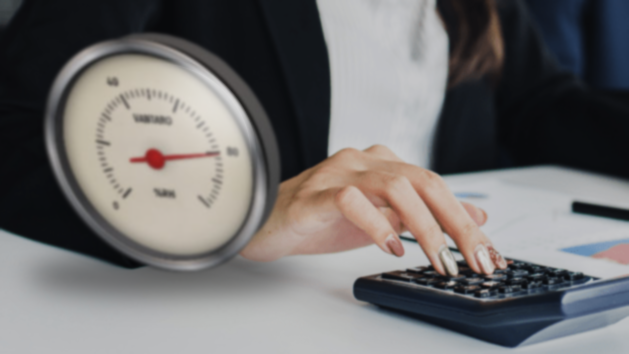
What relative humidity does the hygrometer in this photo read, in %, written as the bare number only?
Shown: 80
